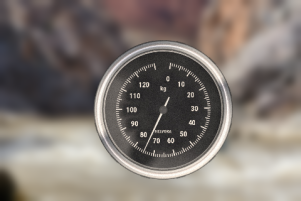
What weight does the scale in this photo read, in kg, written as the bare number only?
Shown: 75
